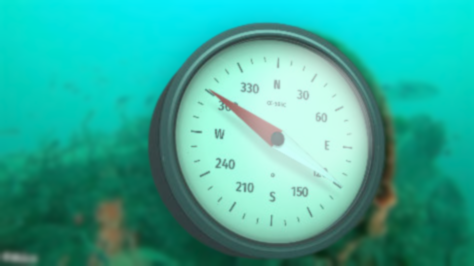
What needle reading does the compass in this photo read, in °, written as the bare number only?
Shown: 300
